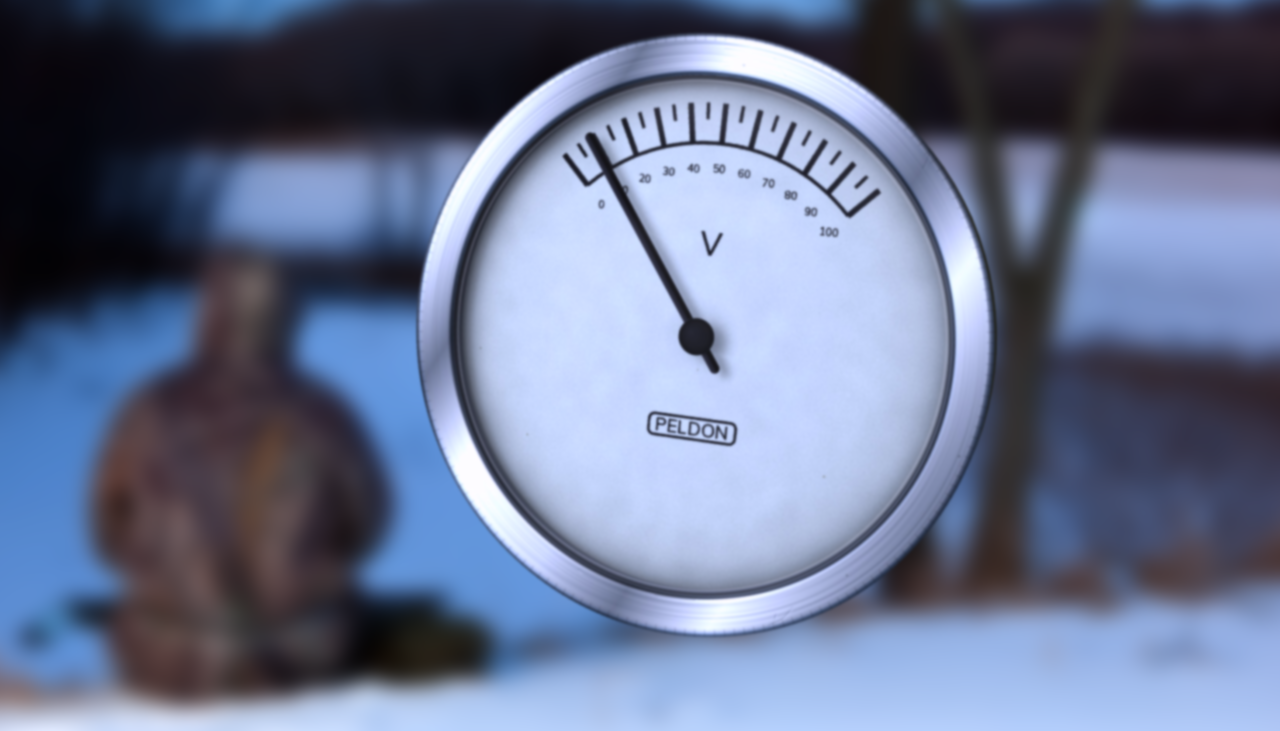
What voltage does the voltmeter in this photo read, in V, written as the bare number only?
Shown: 10
